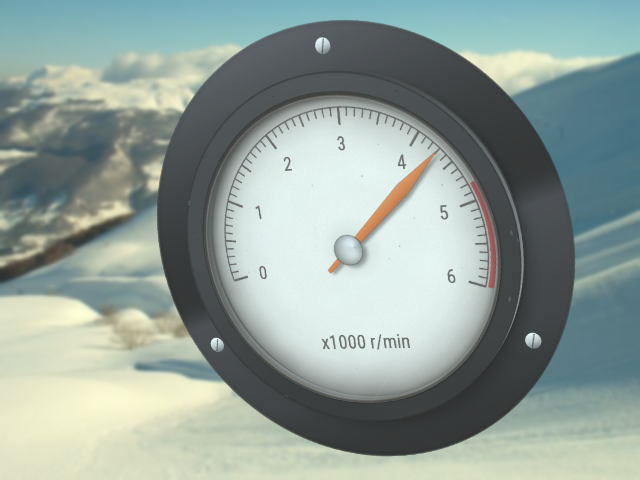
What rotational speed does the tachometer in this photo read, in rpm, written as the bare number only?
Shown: 4300
